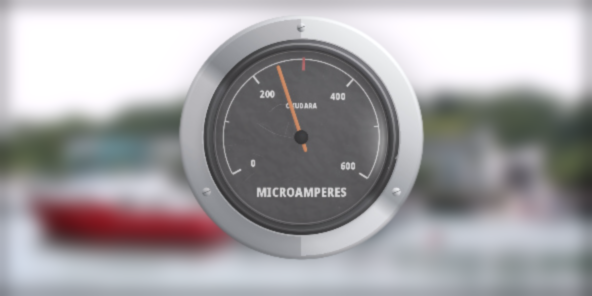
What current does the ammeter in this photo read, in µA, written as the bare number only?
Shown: 250
